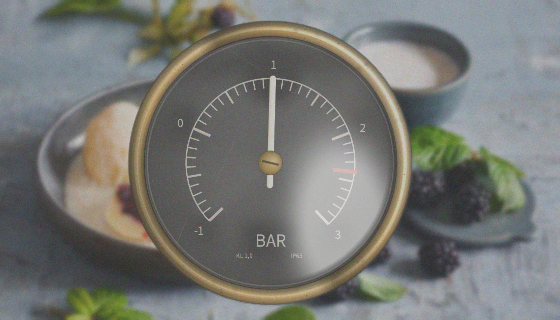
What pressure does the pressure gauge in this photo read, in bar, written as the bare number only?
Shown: 1
